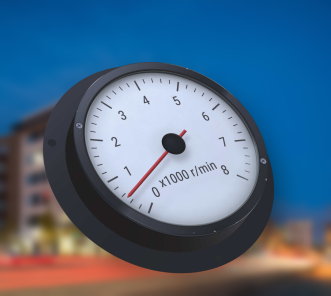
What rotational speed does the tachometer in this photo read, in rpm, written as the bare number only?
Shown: 500
